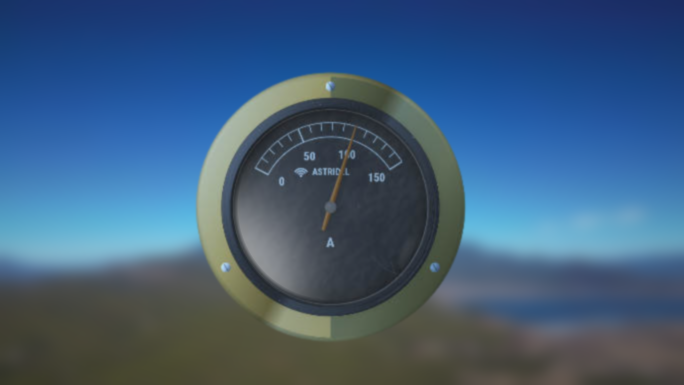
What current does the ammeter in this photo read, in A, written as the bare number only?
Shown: 100
